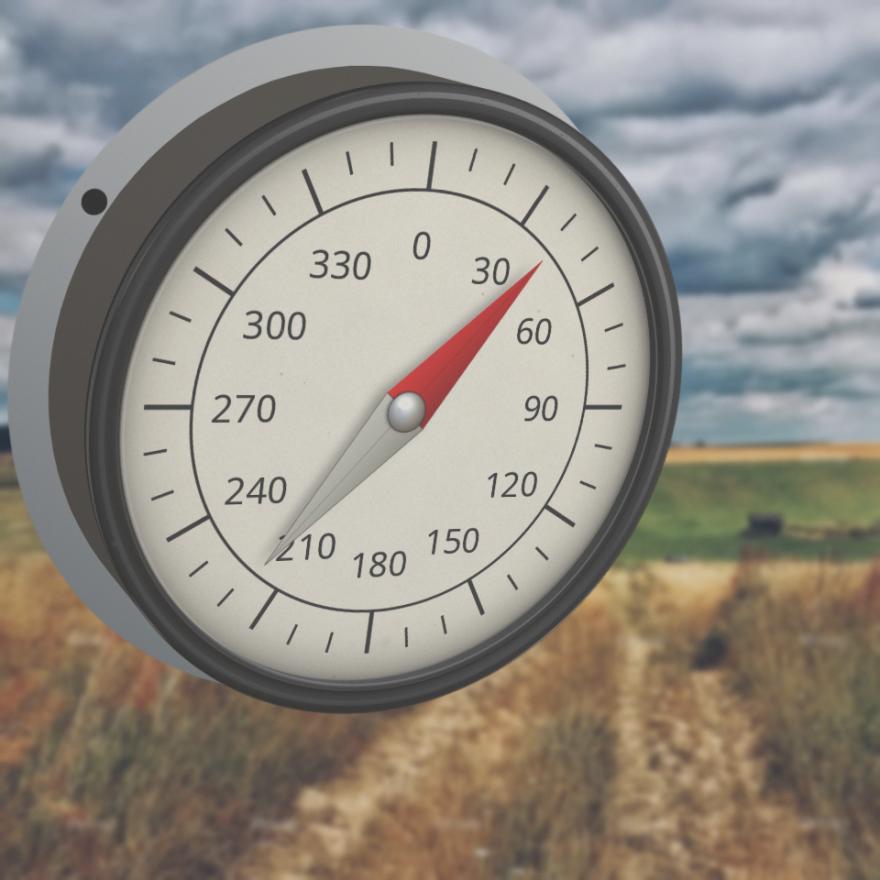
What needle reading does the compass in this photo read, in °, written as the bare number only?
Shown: 40
